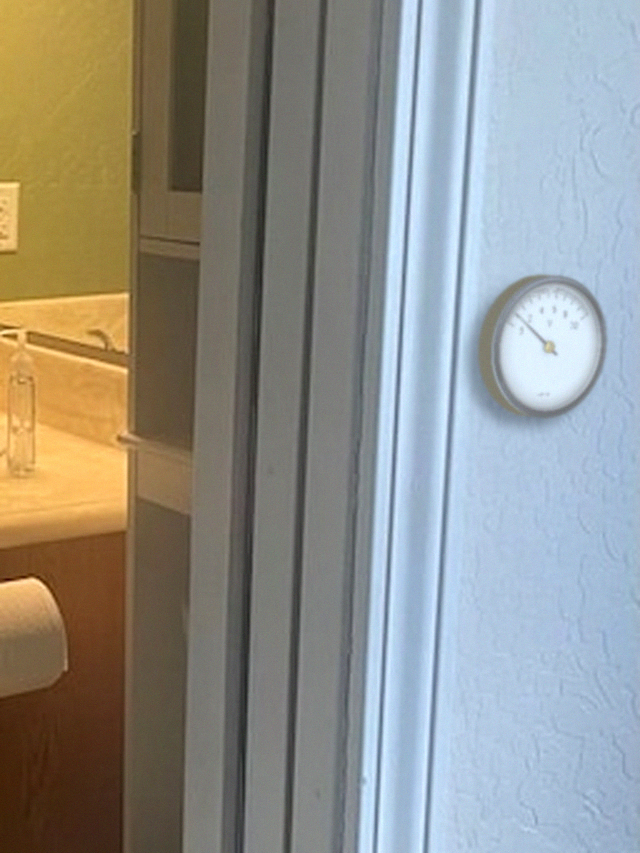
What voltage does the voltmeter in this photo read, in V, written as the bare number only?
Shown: 1
